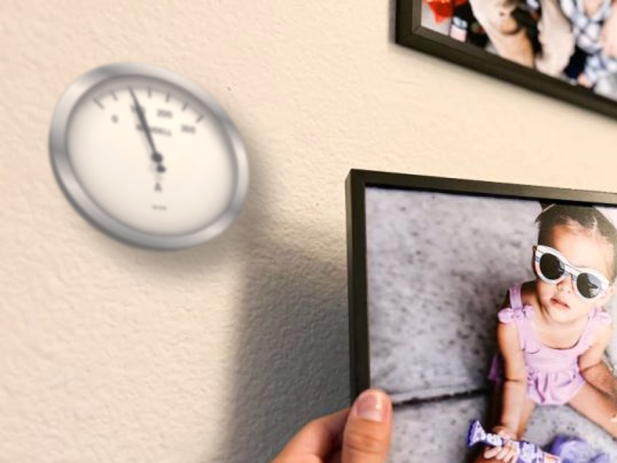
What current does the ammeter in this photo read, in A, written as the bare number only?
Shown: 100
